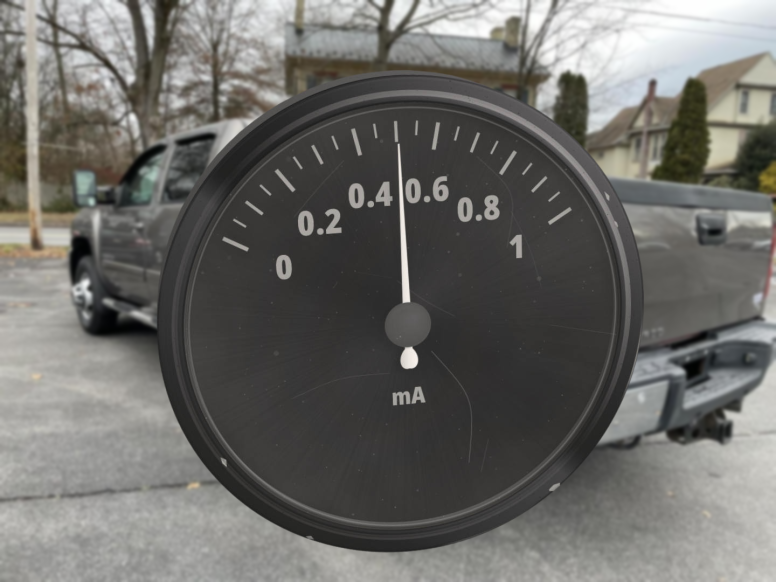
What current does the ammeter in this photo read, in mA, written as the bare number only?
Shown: 0.5
